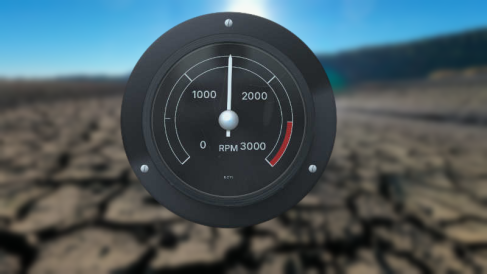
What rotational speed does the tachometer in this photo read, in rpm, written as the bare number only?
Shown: 1500
